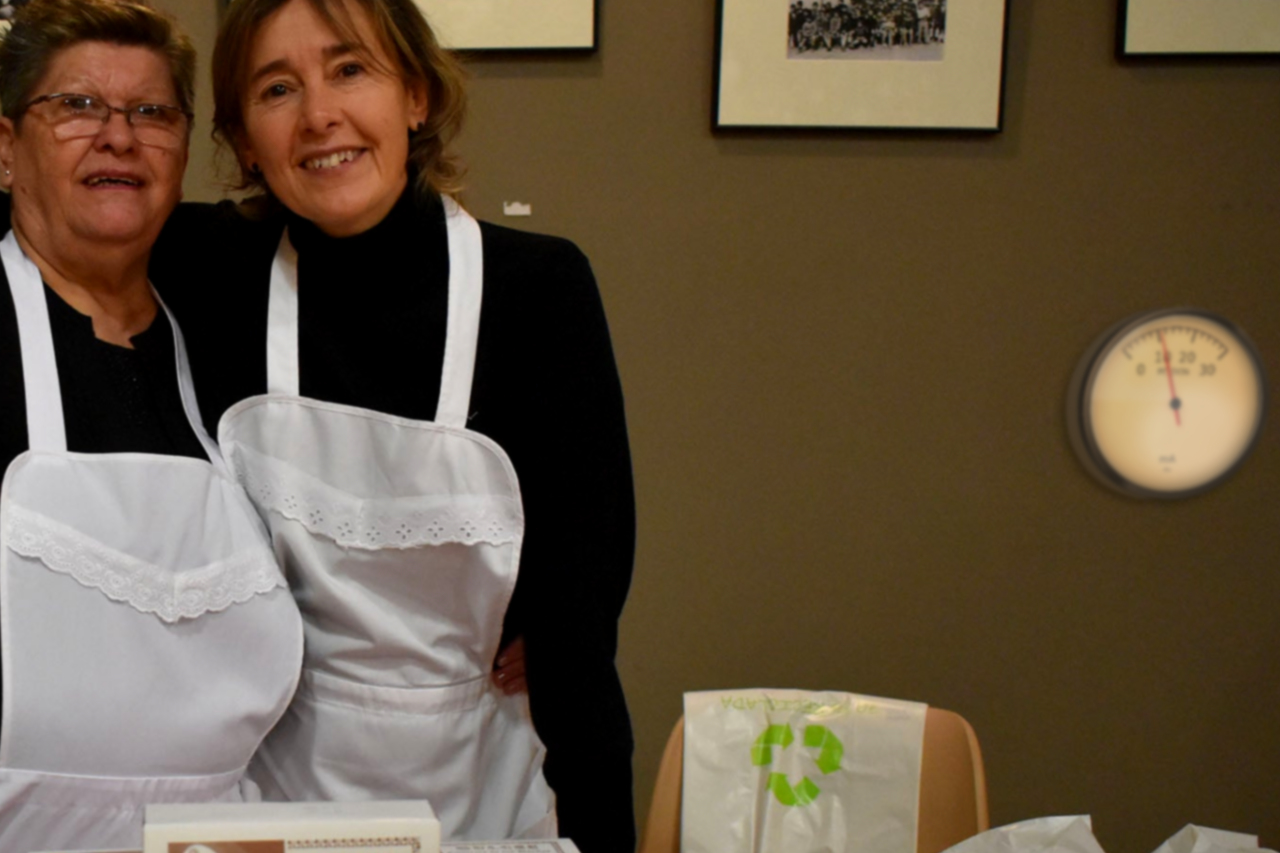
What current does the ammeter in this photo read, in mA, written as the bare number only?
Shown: 10
